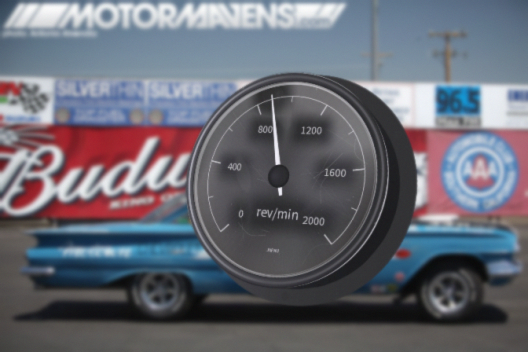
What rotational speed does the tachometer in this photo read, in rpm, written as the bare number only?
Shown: 900
